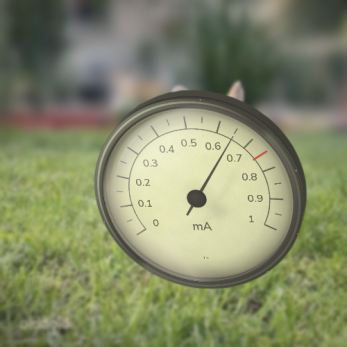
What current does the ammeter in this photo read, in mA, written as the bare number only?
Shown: 0.65
